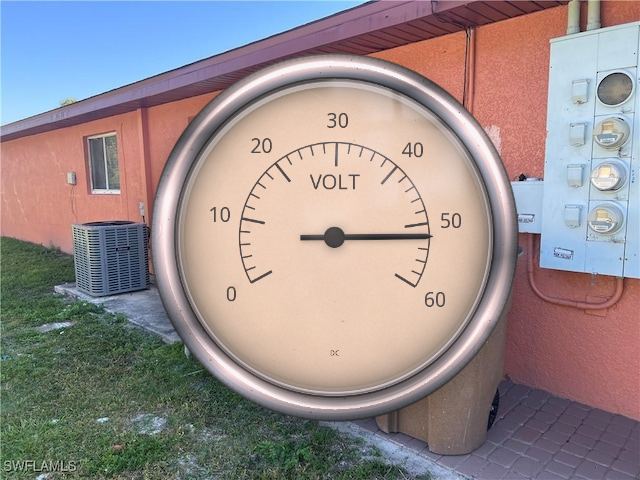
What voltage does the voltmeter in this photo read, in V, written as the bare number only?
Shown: 52
